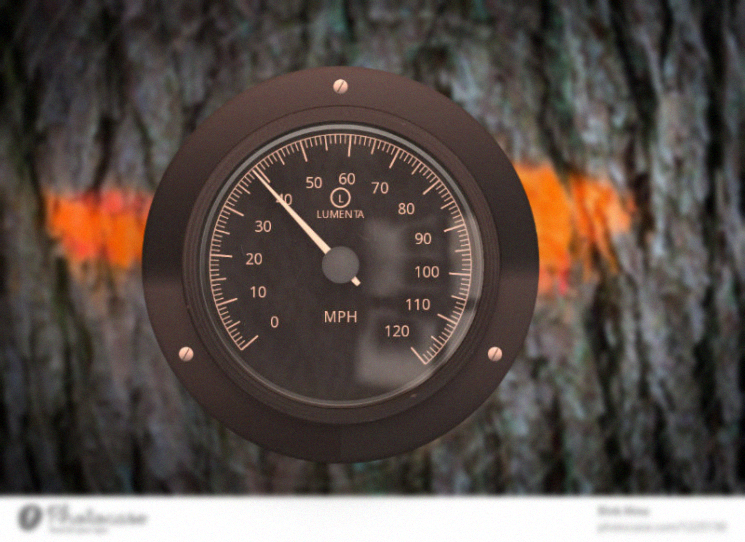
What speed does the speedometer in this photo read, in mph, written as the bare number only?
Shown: 39
